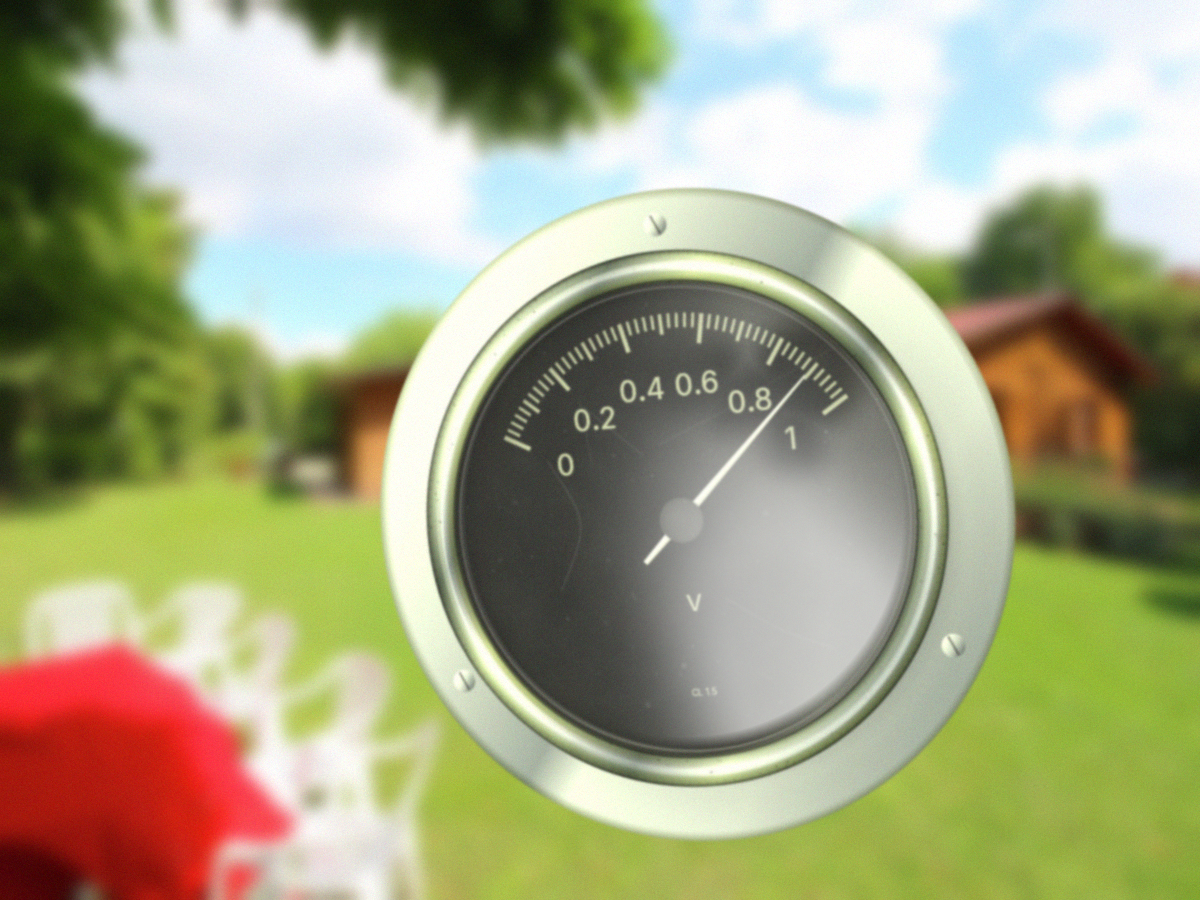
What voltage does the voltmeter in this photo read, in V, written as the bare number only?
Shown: 0.9
